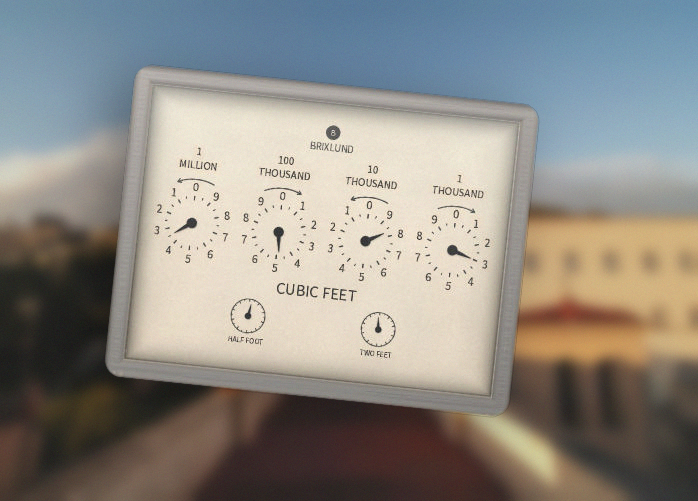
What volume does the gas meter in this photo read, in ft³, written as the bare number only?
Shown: 348300
